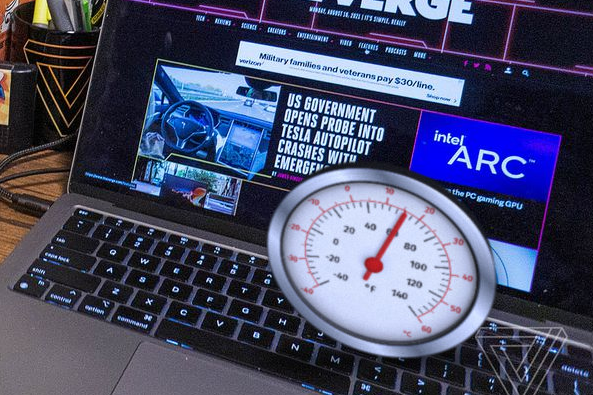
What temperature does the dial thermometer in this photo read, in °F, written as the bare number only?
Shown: 60
